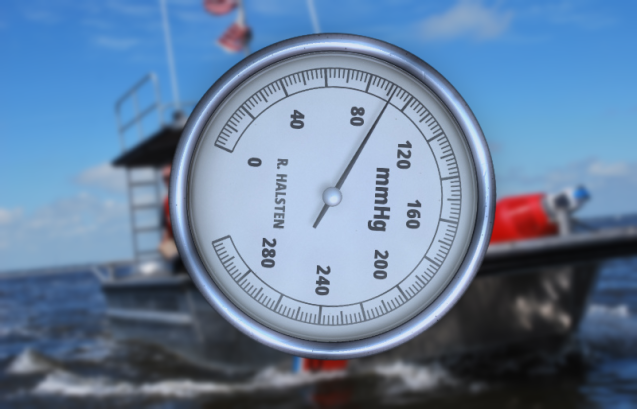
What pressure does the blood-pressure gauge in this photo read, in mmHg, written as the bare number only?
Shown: 92
